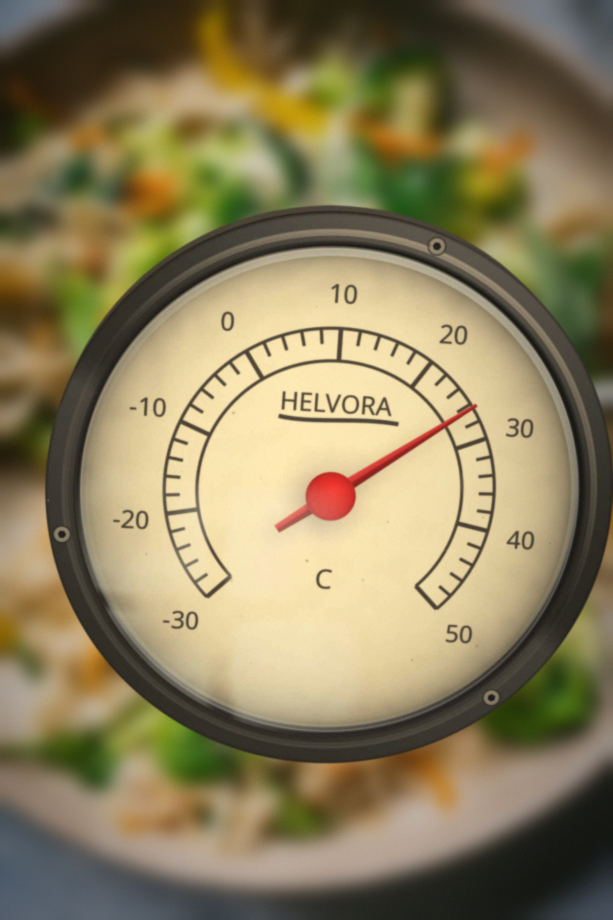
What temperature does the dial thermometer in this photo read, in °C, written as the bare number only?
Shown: 26
